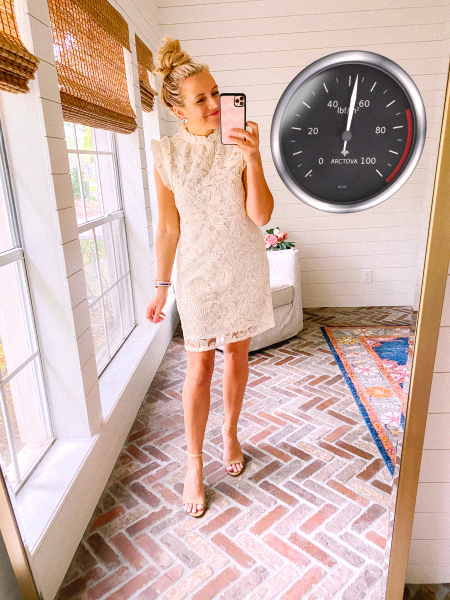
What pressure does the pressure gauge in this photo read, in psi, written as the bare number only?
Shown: 52.5
